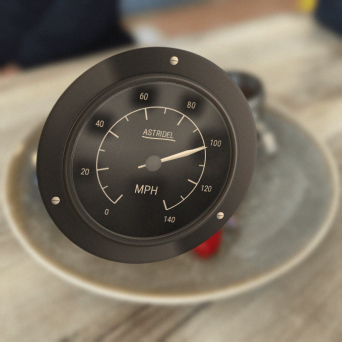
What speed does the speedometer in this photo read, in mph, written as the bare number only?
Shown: 100
